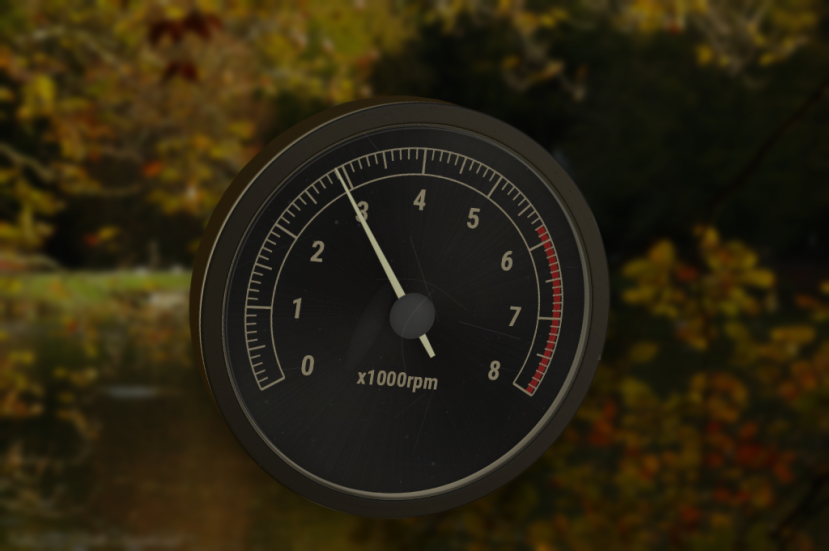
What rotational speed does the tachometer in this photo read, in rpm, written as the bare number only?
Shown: 2900
